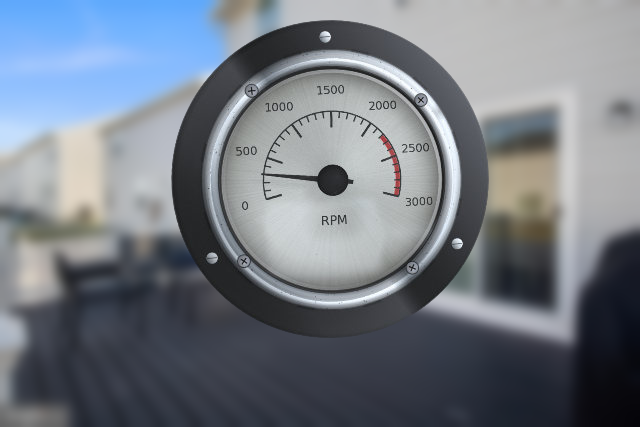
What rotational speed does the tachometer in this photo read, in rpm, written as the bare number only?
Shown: 300
